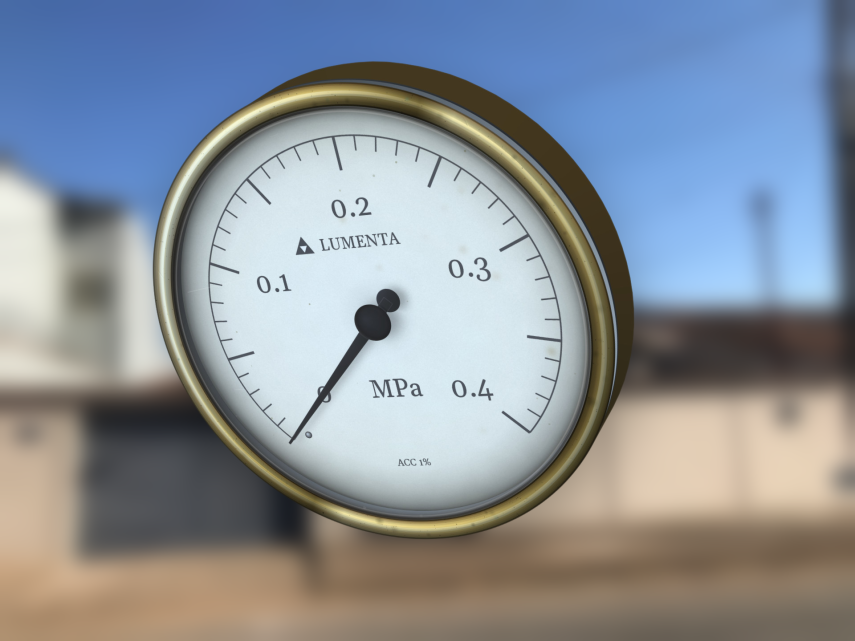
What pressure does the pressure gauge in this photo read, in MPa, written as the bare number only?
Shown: 0
